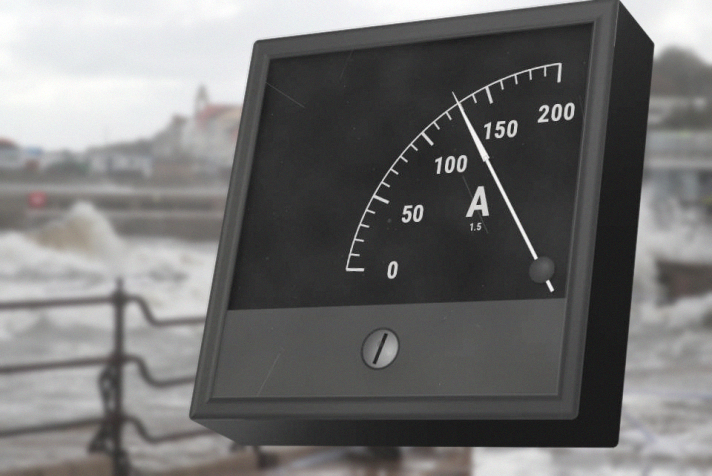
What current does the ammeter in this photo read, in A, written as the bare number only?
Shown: 130
